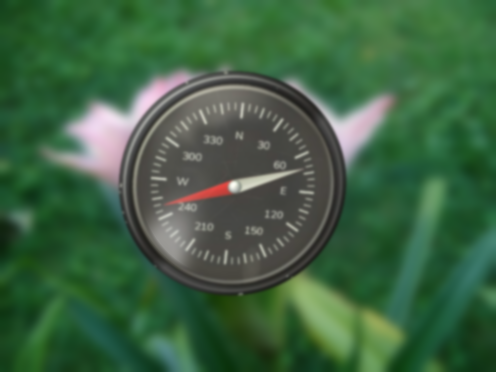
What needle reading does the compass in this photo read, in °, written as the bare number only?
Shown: 250
